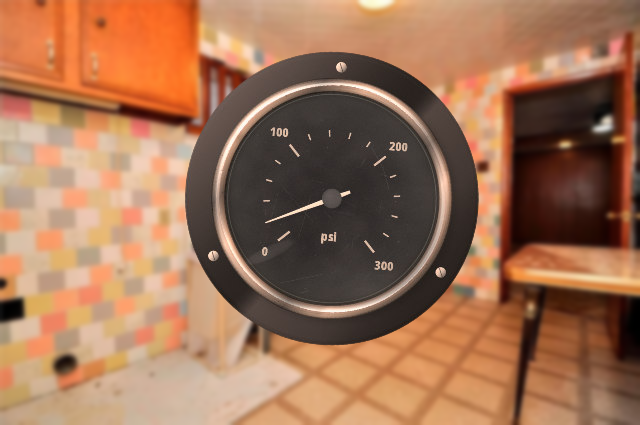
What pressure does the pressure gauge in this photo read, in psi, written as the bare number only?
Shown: 20
